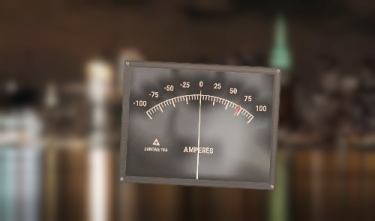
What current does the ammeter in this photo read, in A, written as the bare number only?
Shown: 0
